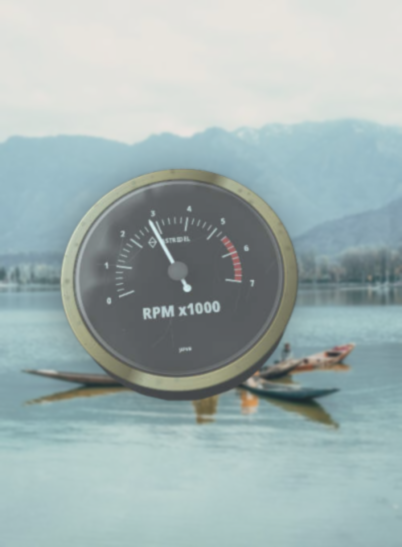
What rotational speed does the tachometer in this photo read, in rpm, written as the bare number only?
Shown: 2800
